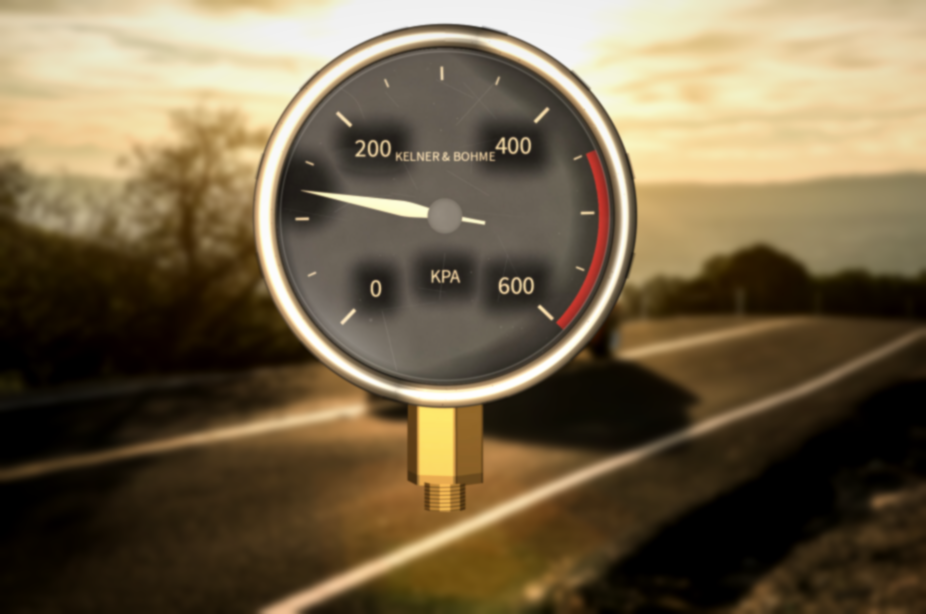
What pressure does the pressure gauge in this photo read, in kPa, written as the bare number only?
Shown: 125
